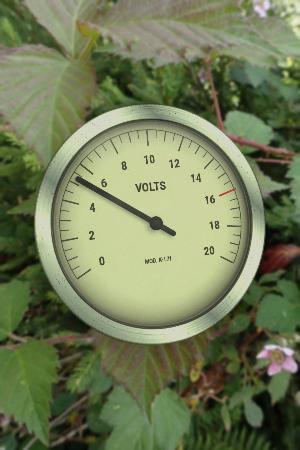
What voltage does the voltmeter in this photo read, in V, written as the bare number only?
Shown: 5.25
